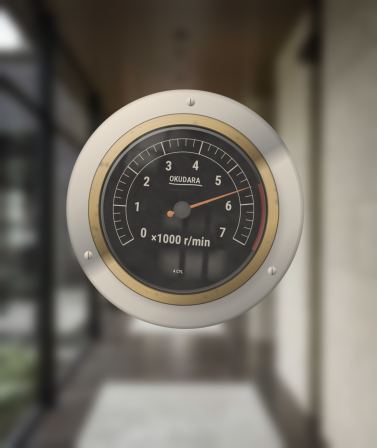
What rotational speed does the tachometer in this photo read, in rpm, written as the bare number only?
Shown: 5600
